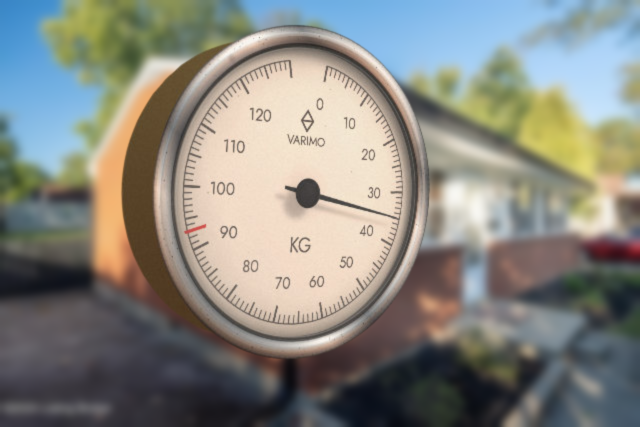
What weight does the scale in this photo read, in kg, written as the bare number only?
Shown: 35
